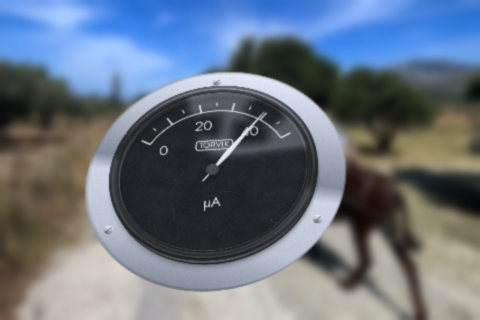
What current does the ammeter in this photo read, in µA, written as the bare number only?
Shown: 40
